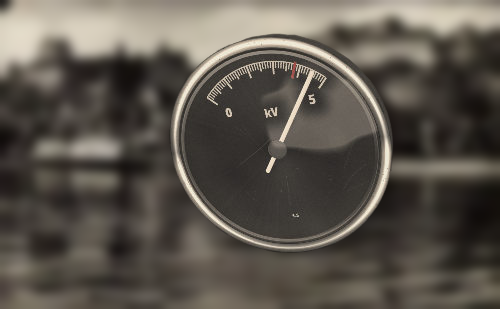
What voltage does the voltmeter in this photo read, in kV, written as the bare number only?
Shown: 4.5
